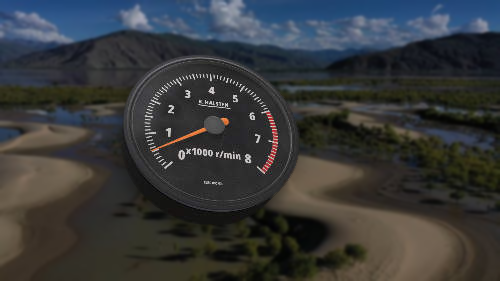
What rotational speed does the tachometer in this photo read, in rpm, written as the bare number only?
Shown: 500
